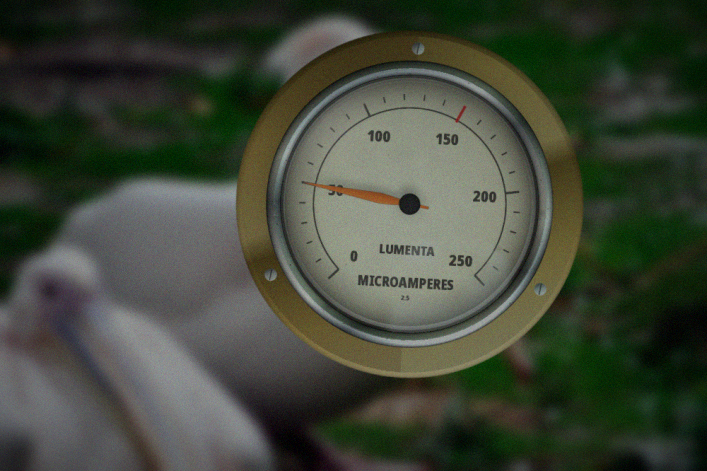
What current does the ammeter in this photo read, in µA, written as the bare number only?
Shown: 50
